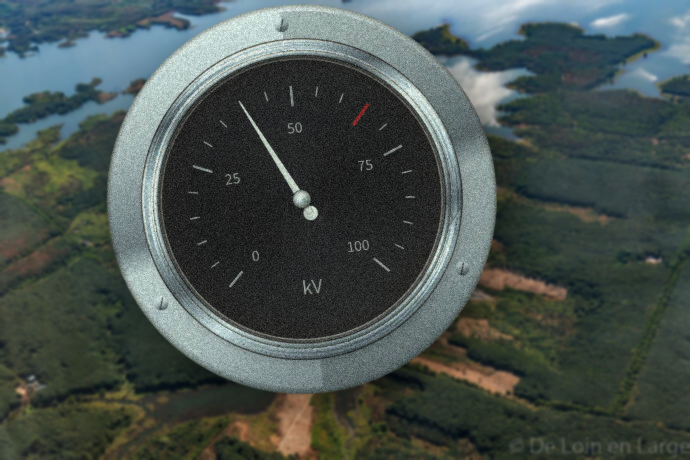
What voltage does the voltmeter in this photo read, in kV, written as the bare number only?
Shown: 40
